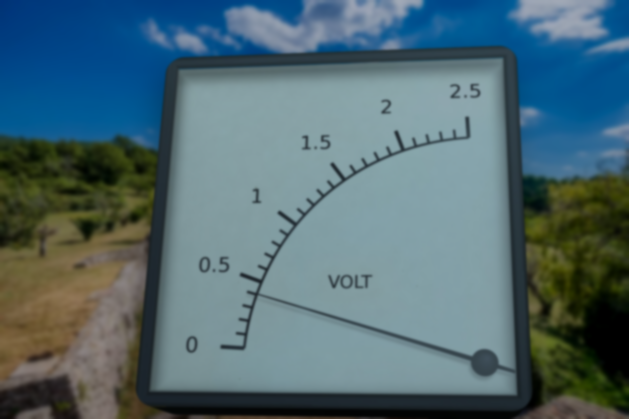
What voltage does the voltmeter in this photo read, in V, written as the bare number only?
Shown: 0.4
